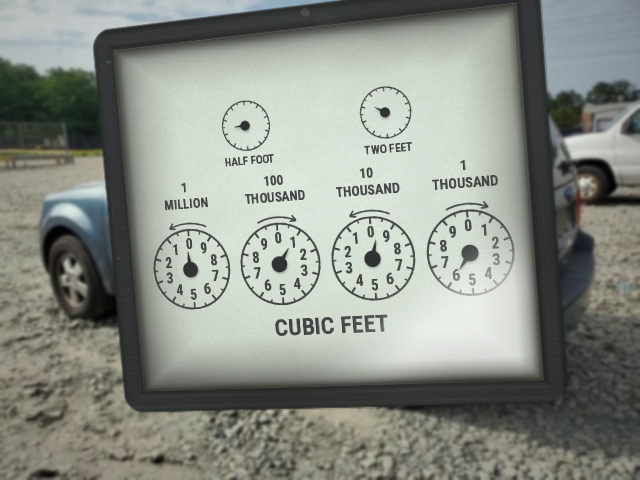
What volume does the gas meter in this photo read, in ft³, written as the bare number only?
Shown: 9600
